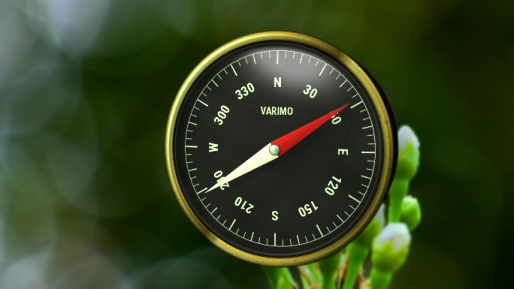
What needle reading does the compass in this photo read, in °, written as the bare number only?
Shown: 57.5
